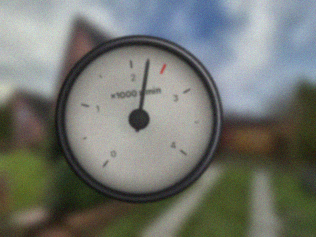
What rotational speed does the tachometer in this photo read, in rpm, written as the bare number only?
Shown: 2250
